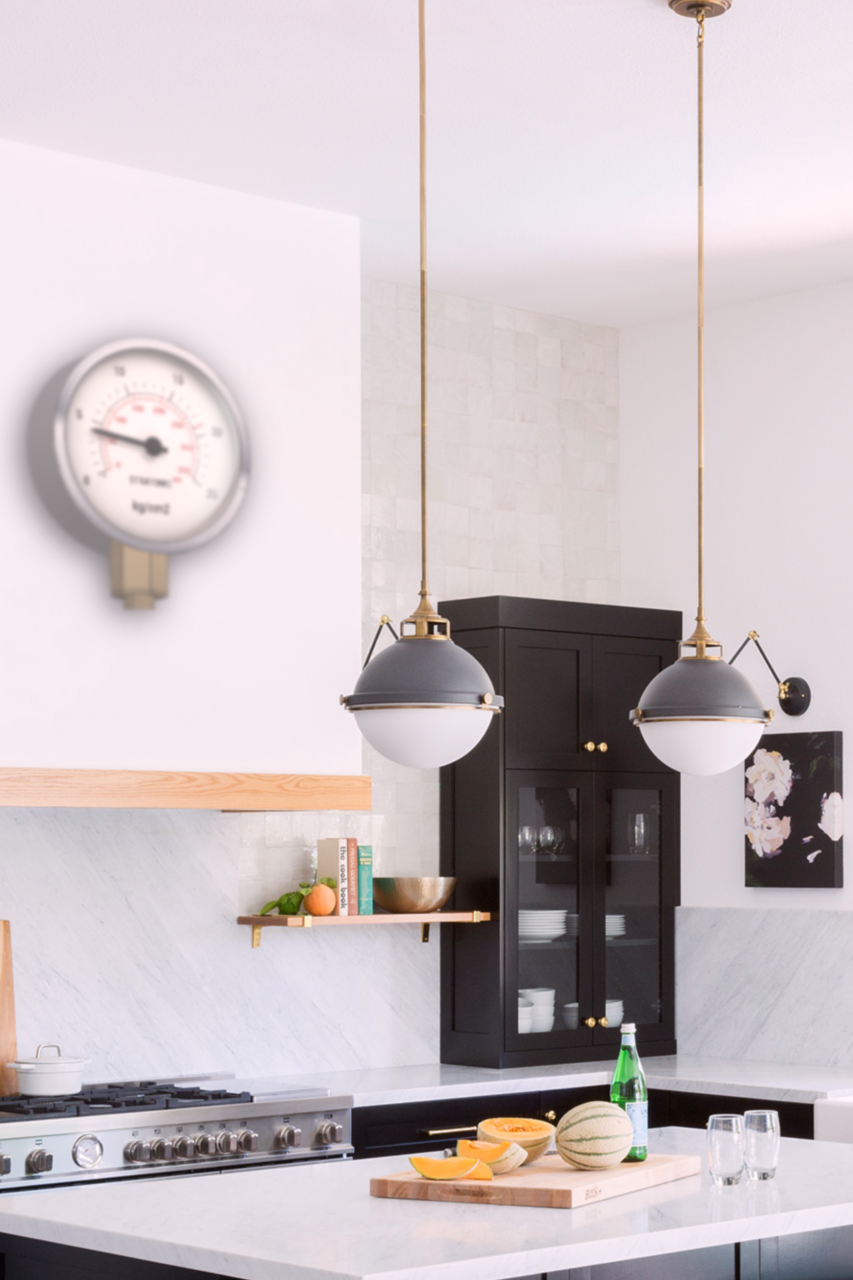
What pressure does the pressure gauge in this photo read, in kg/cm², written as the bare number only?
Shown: 4
